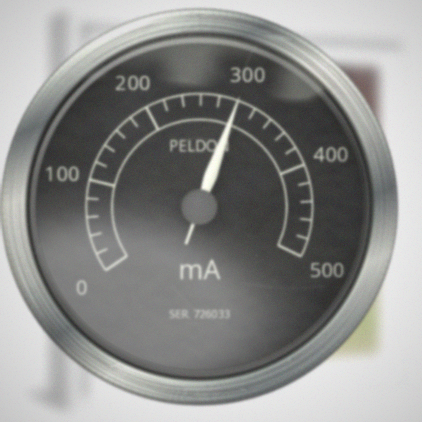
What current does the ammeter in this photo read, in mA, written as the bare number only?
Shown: 300
